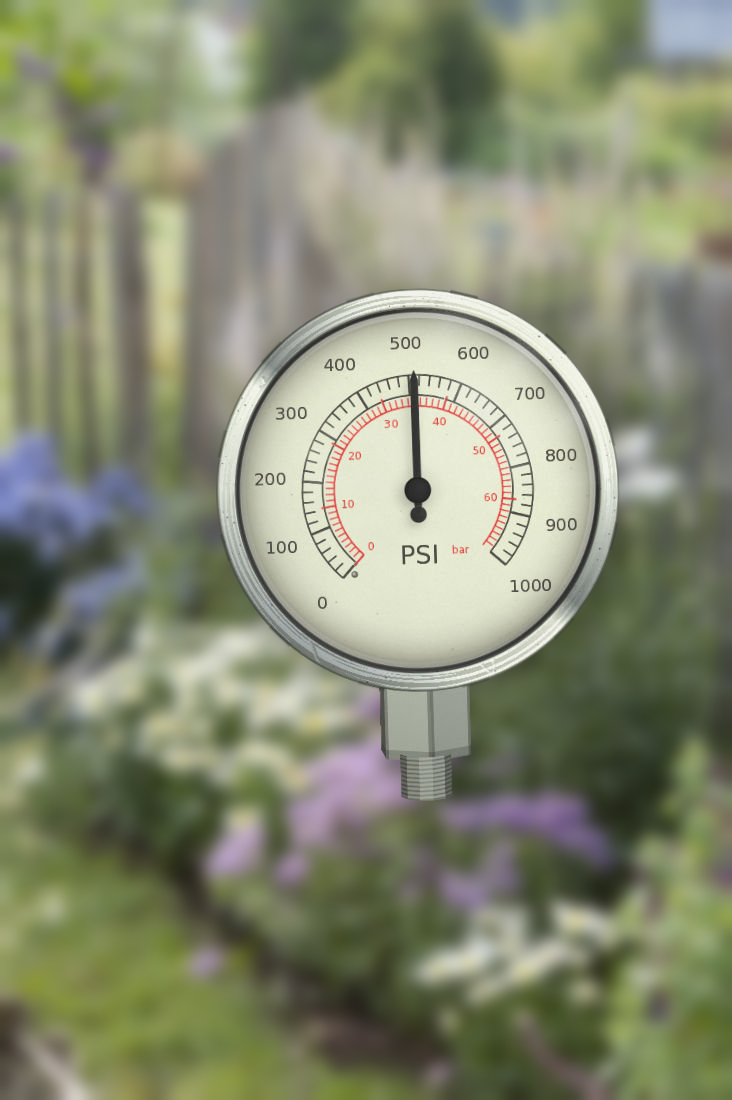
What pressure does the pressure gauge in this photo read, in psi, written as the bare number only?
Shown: 510
